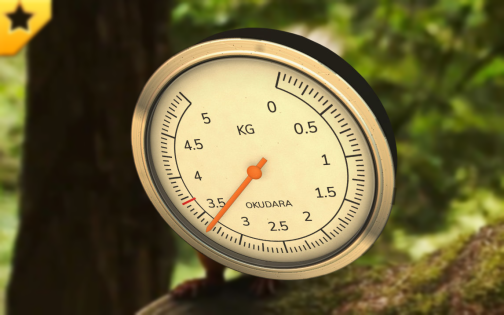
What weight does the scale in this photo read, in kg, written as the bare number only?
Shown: 3.35
